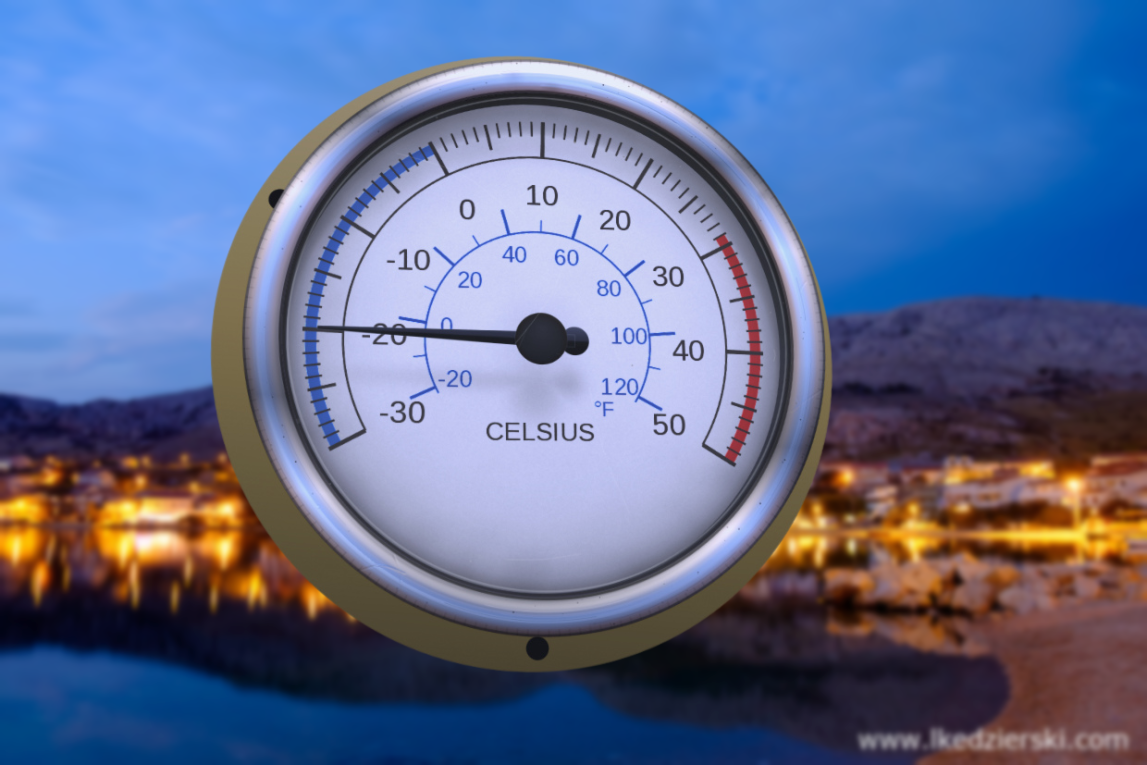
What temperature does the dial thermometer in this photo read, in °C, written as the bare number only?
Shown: -20
